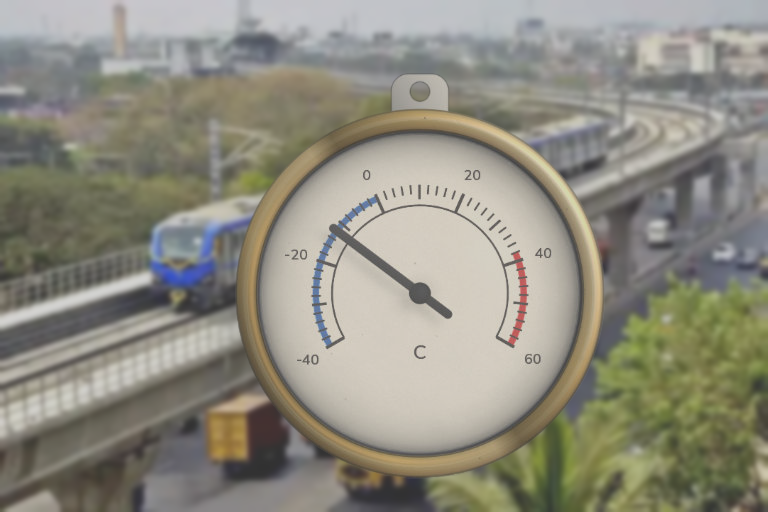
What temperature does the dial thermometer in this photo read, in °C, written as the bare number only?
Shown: -12
